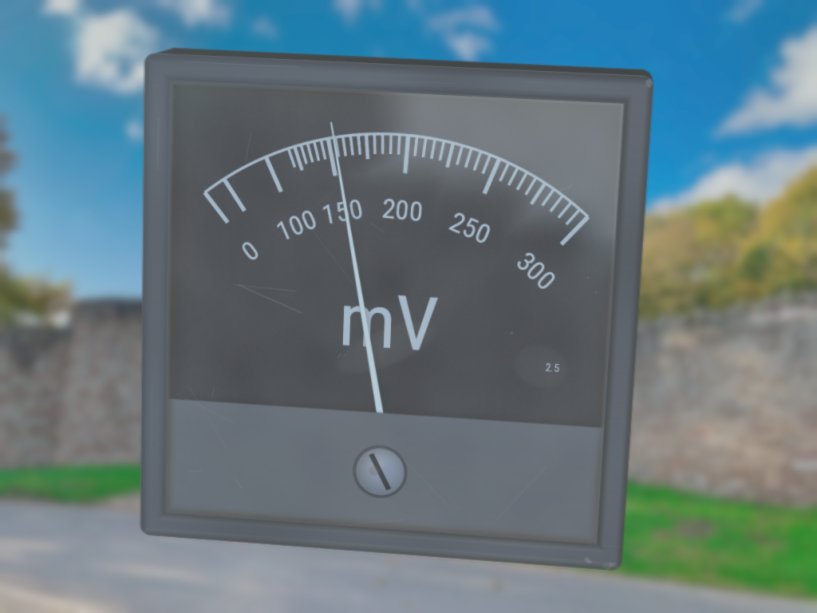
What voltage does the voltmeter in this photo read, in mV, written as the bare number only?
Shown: 155
